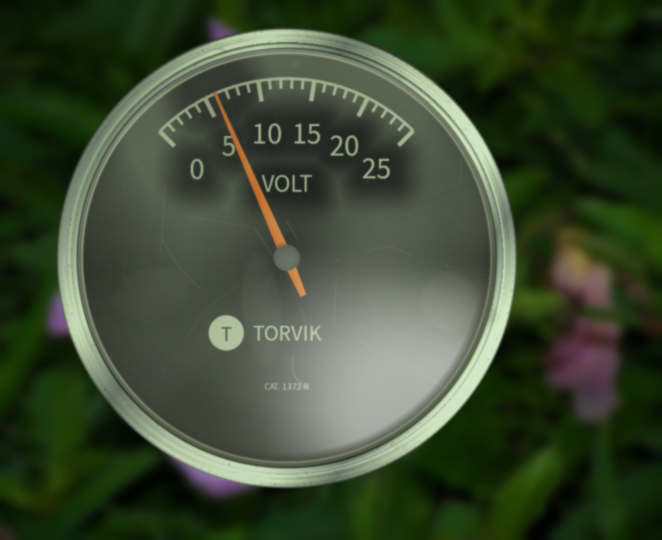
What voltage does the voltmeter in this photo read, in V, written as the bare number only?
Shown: 6
